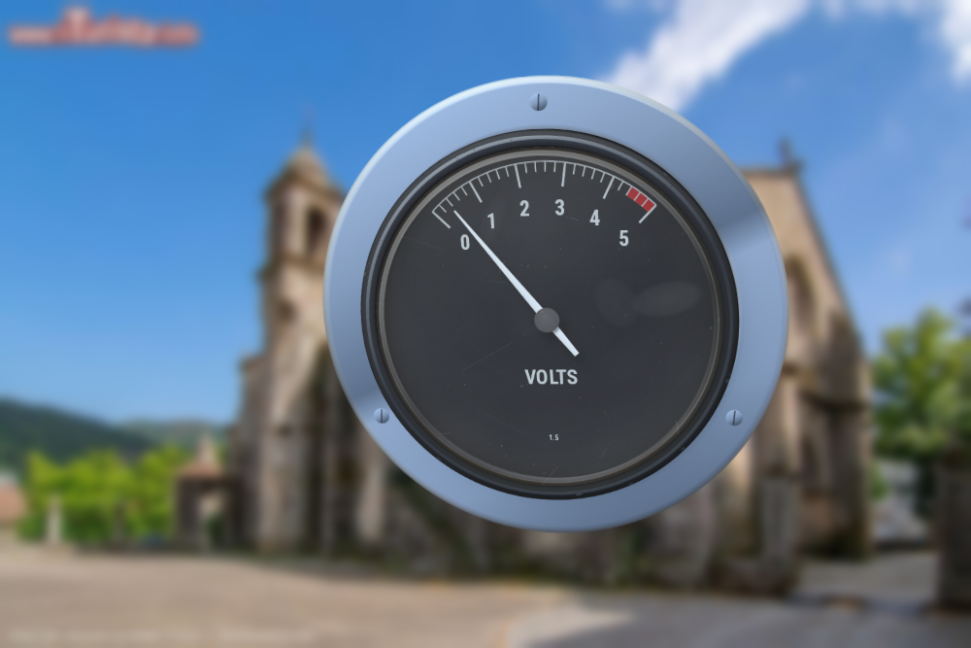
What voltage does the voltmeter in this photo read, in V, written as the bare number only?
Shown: 0.4
